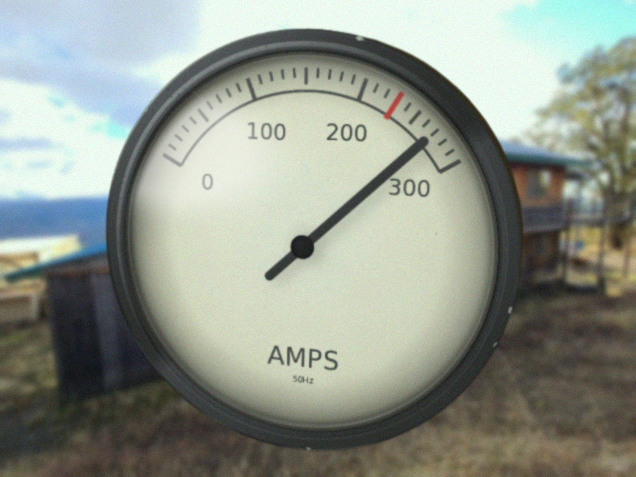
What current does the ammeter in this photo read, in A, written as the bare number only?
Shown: 270
